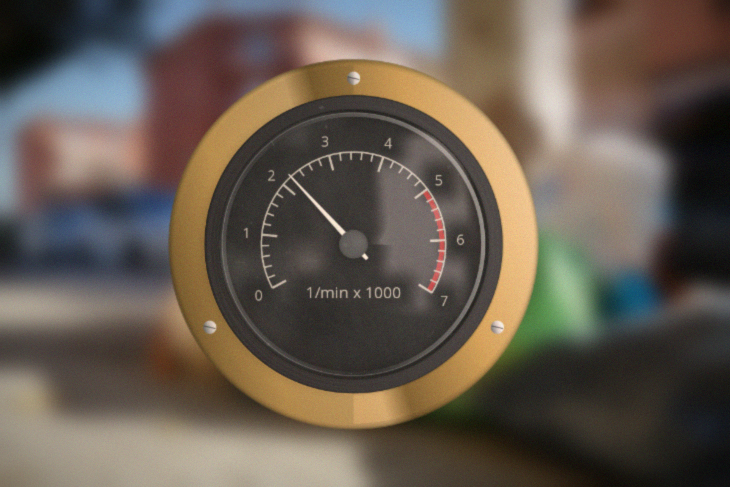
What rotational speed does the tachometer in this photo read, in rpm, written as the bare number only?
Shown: 2200
